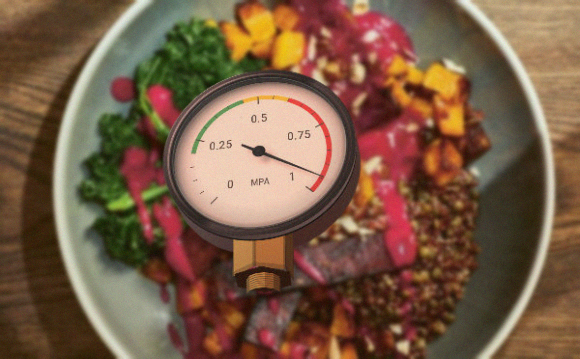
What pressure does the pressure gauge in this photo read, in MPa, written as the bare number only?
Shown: 0.95
